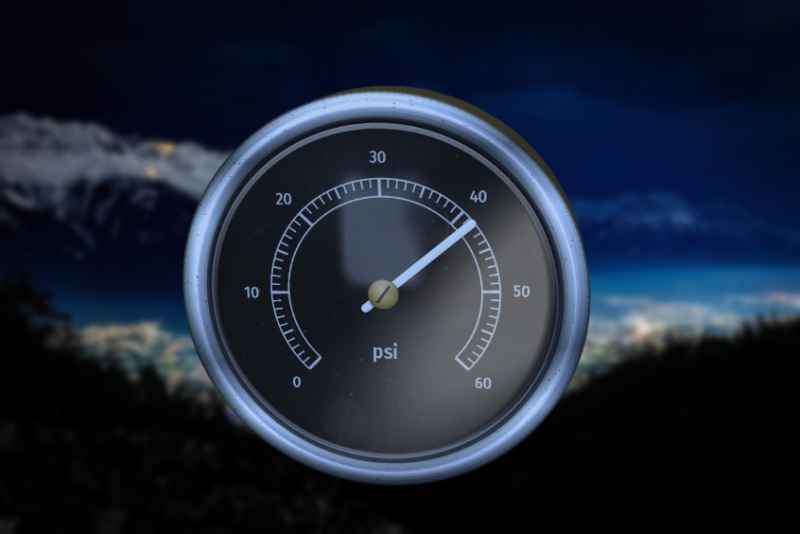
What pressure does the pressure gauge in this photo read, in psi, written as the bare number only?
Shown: 41.5
